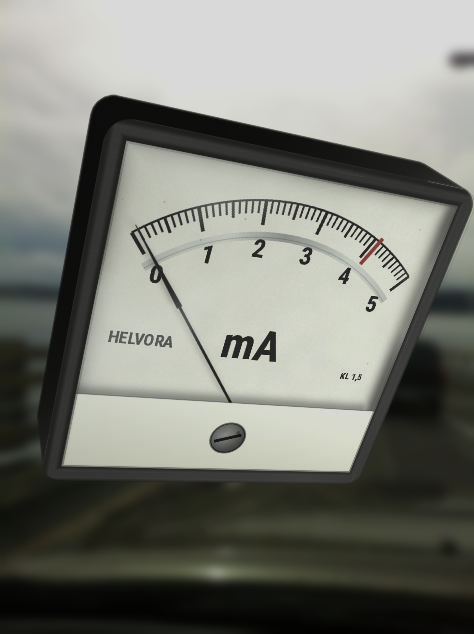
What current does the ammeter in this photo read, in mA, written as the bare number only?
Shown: 0.1
